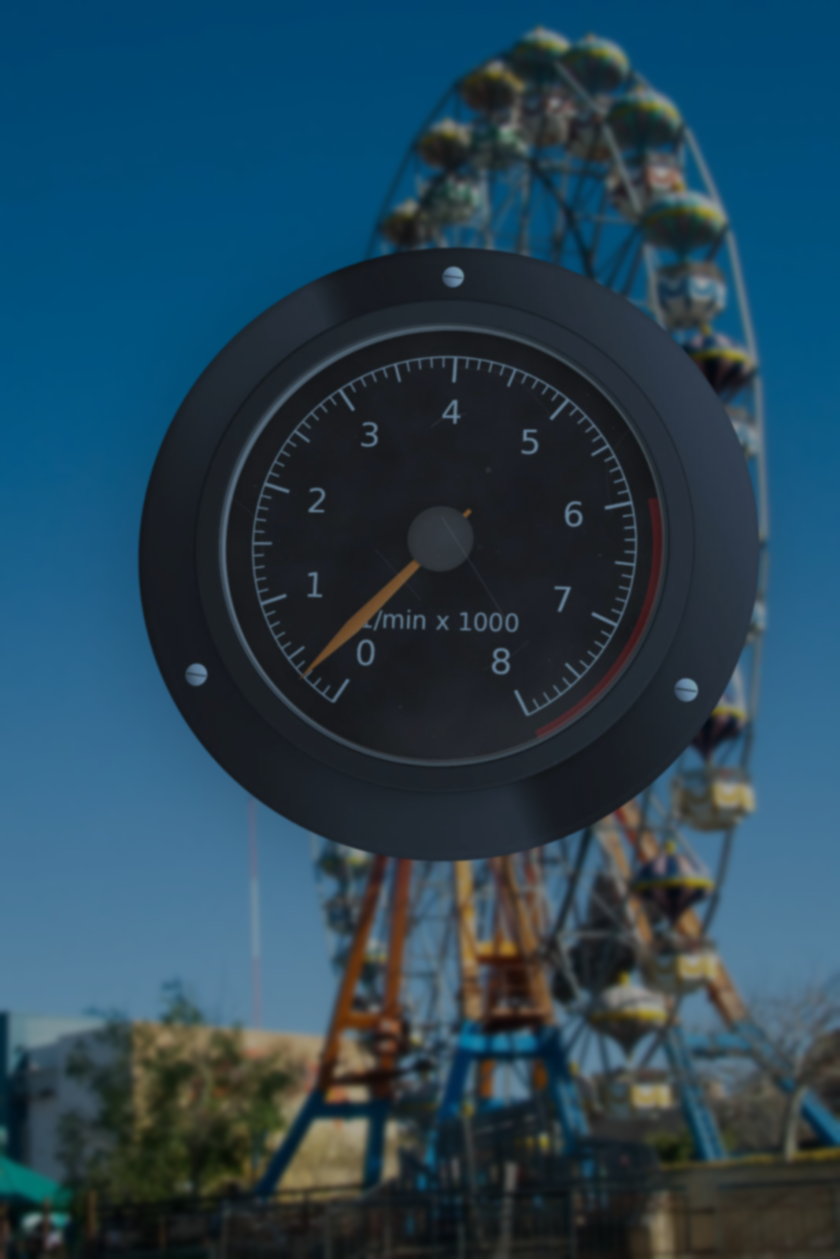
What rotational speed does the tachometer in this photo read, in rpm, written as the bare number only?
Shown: 300
